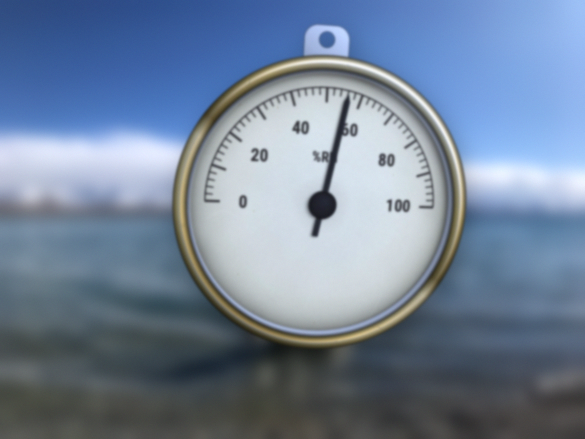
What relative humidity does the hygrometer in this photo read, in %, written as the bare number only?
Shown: 56
